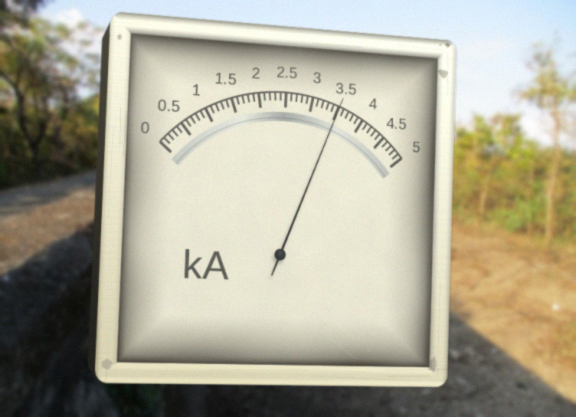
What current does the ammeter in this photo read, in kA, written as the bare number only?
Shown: 3.5
